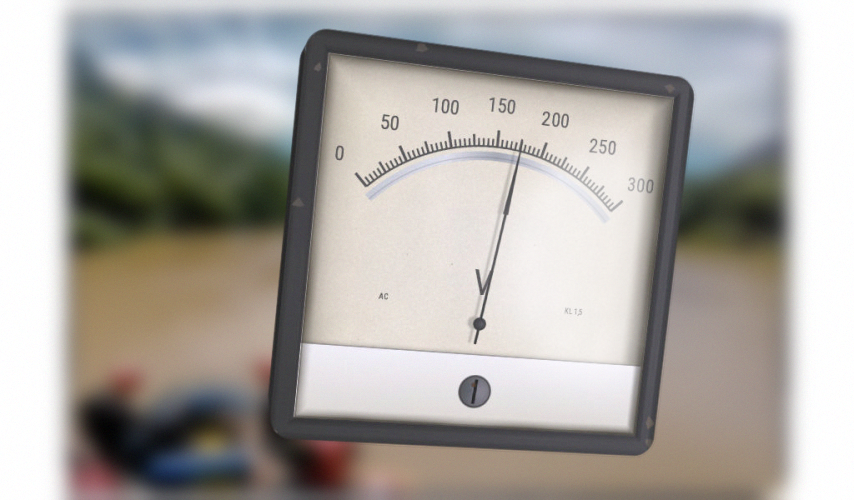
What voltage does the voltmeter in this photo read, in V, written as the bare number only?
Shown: 175
